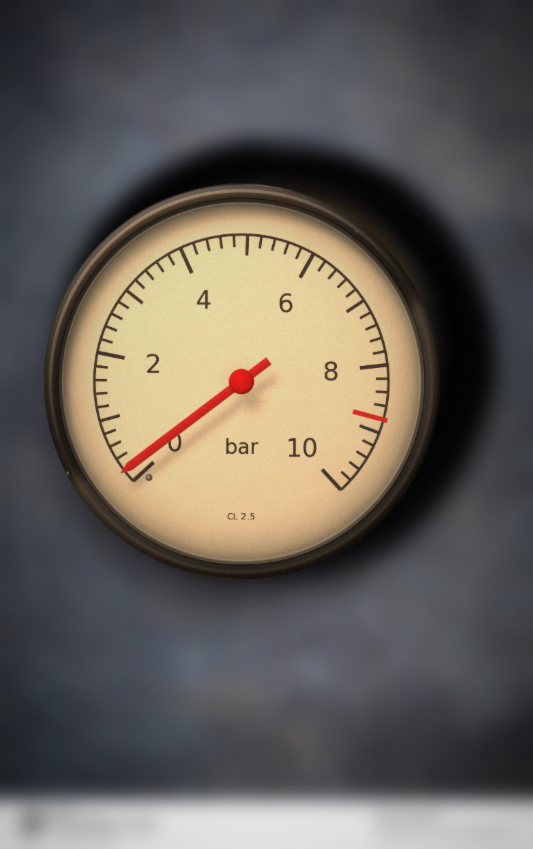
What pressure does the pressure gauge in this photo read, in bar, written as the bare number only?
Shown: 0.2
